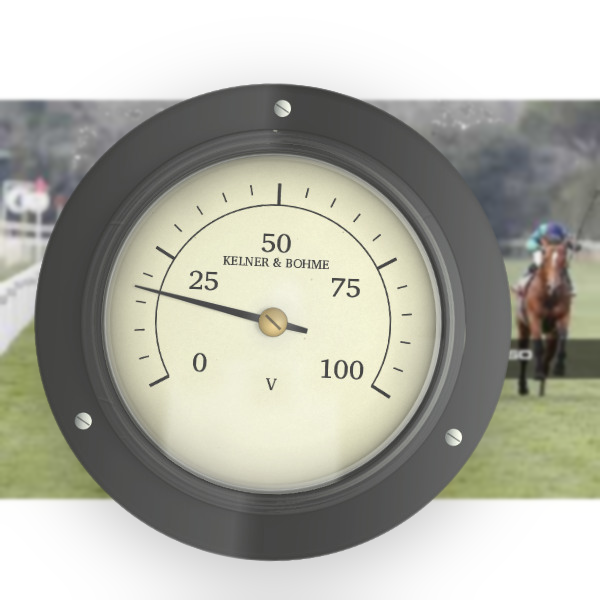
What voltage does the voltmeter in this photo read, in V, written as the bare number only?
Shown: 17.5
